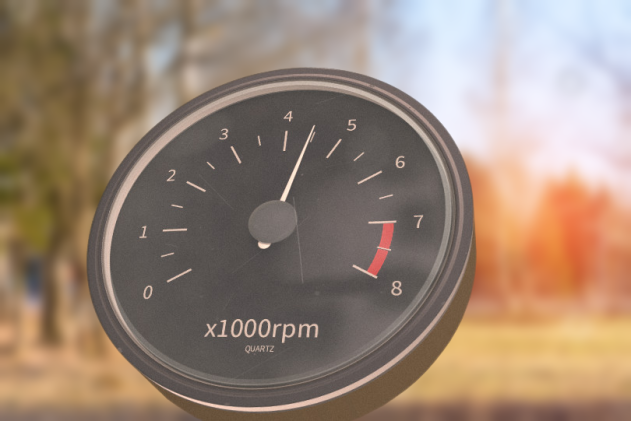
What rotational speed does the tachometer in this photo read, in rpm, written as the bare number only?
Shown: 4500
